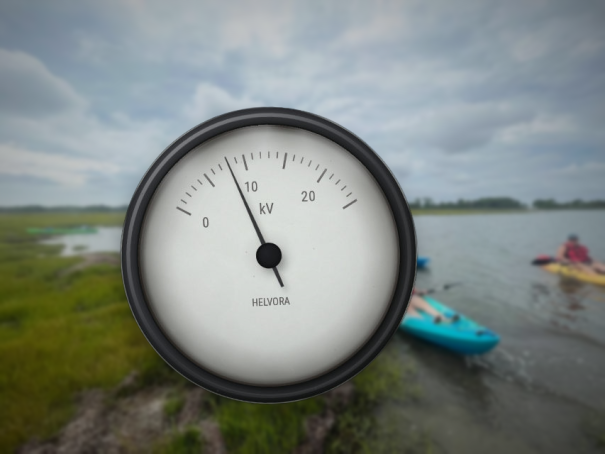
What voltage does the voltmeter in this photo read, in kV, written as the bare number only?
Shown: 8
